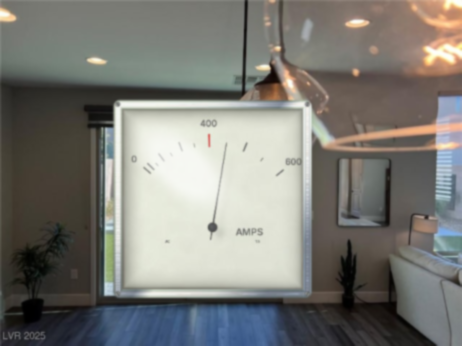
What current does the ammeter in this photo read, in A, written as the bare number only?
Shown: 450
